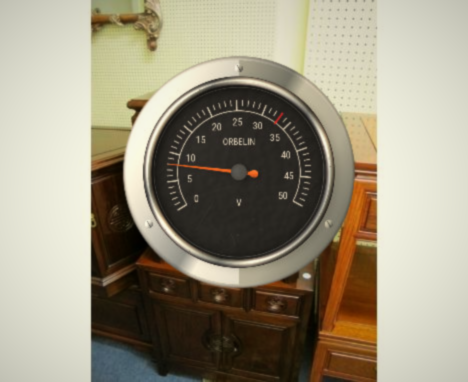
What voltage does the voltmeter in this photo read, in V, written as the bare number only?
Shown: 8
